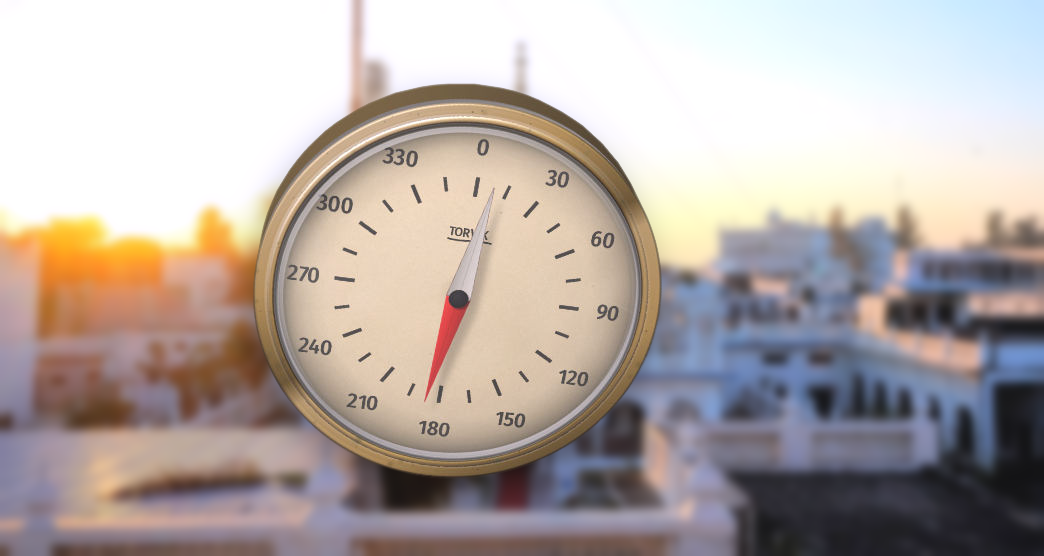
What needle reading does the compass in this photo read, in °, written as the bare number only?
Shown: 187.5
